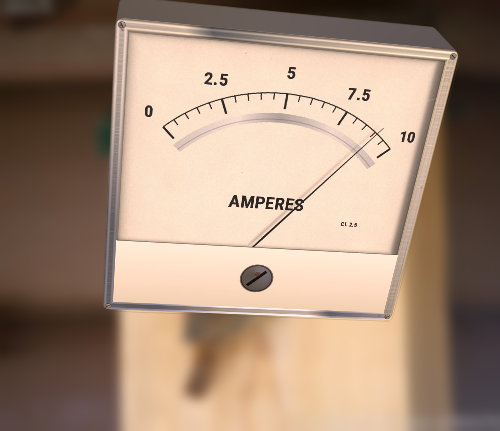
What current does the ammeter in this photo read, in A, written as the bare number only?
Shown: 9
